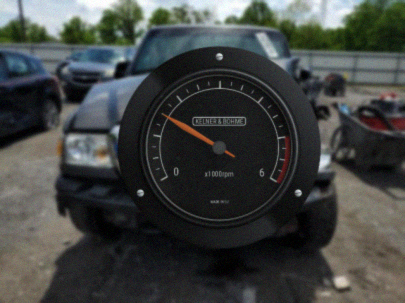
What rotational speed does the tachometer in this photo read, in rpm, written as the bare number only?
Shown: 1500
